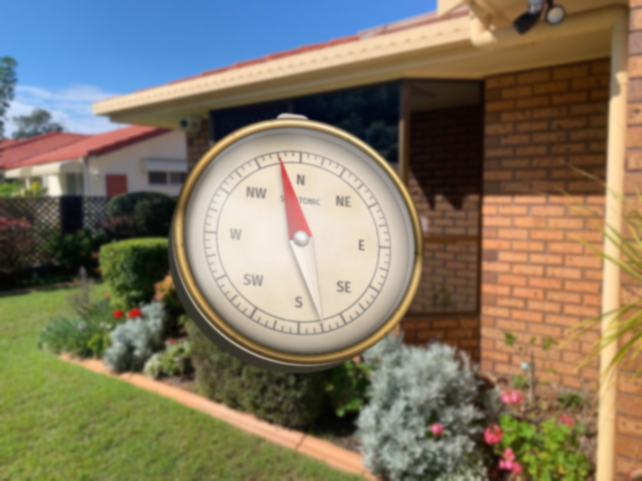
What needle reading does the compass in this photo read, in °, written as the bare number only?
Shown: 345
